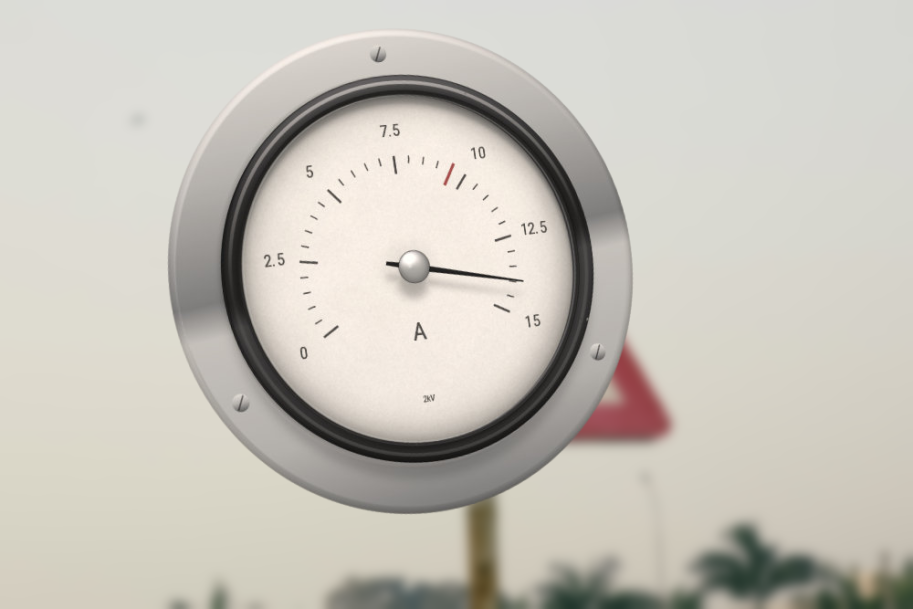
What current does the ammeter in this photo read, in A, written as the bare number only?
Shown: 14
